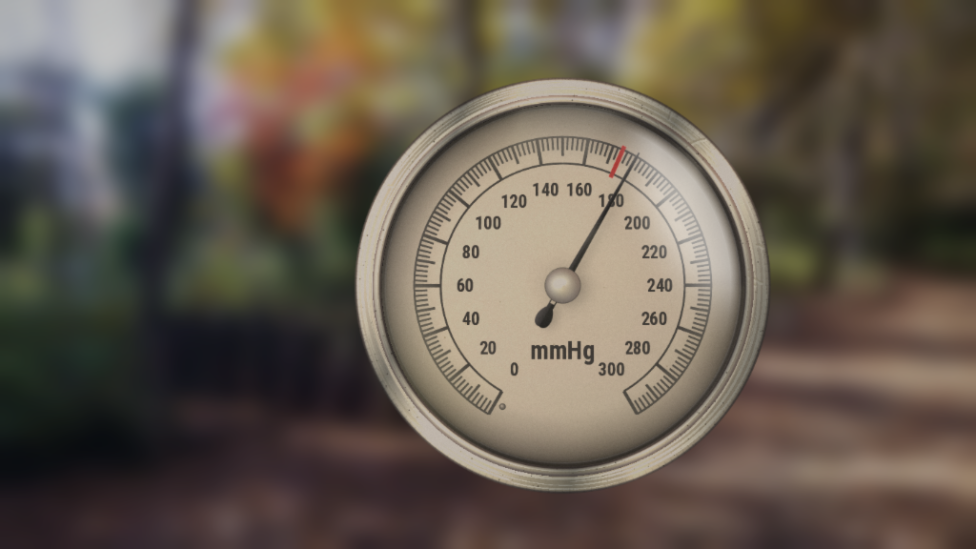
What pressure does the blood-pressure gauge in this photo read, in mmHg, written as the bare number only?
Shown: 180
